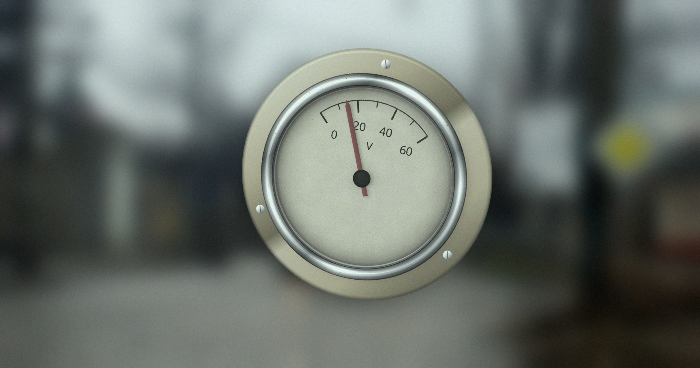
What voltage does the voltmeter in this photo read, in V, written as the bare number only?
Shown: 15
